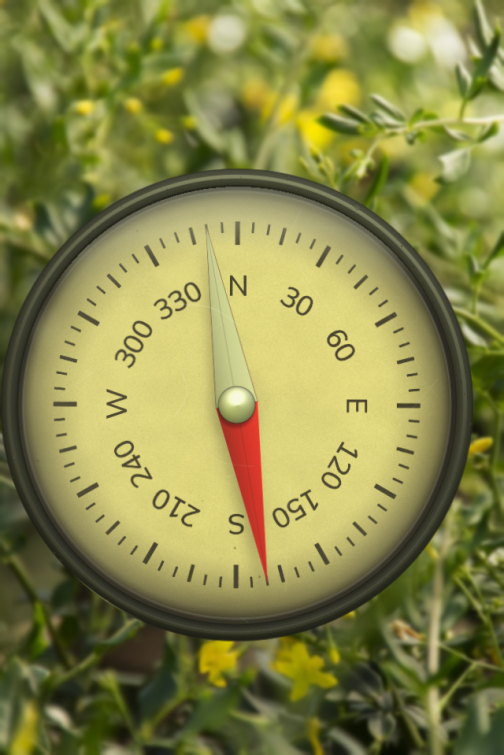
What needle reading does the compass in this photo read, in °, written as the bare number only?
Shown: 170
